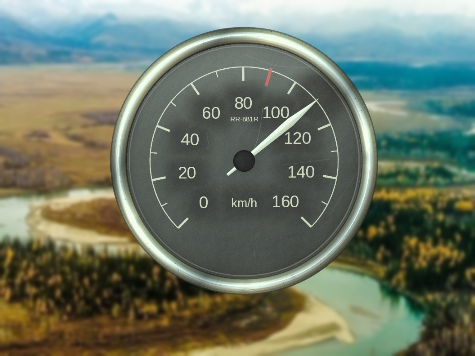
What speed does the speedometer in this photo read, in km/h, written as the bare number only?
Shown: 110
